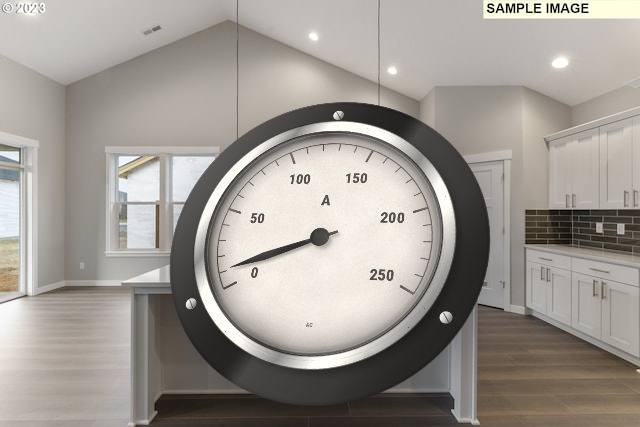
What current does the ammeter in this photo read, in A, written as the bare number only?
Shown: 10
